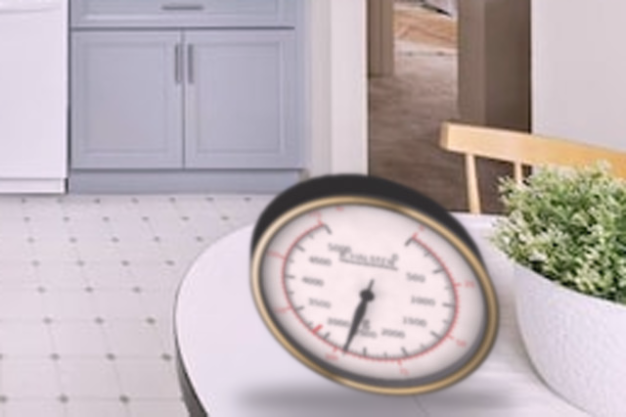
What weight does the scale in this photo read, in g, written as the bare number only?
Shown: 2750
